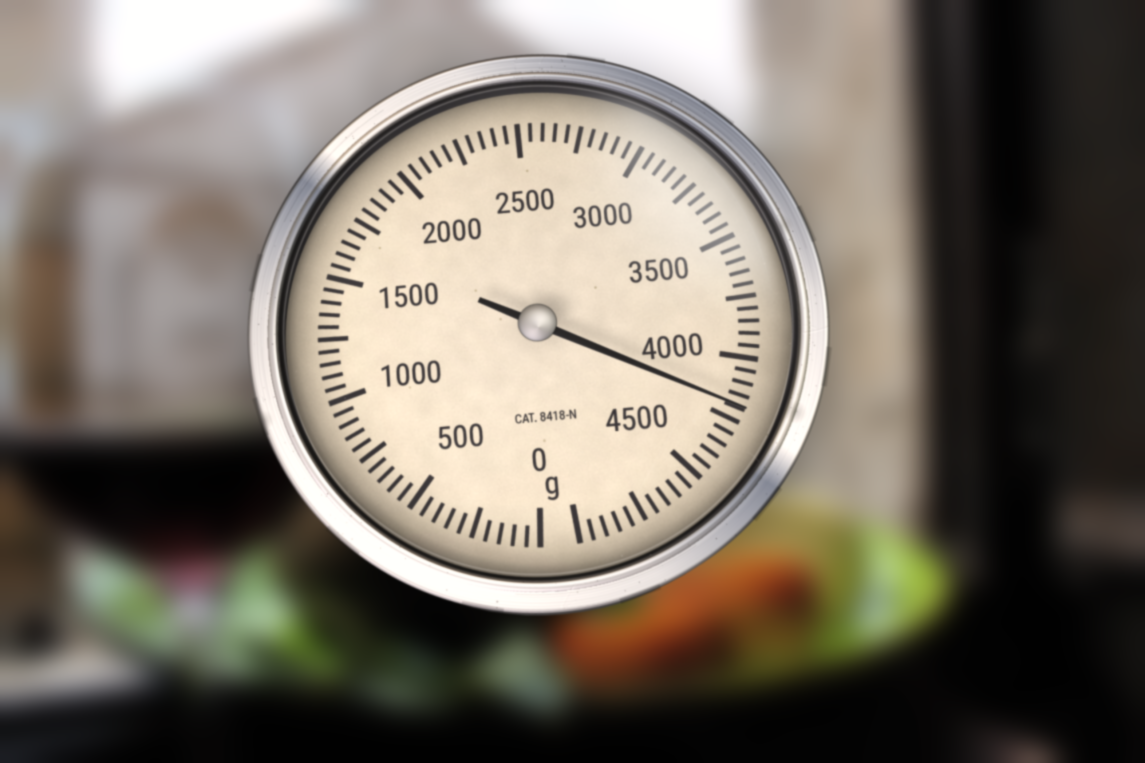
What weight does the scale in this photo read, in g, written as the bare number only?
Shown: 4200
